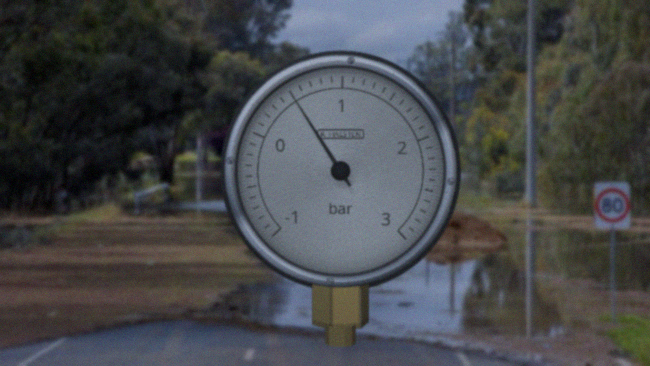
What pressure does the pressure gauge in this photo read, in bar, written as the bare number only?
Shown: 0.5
